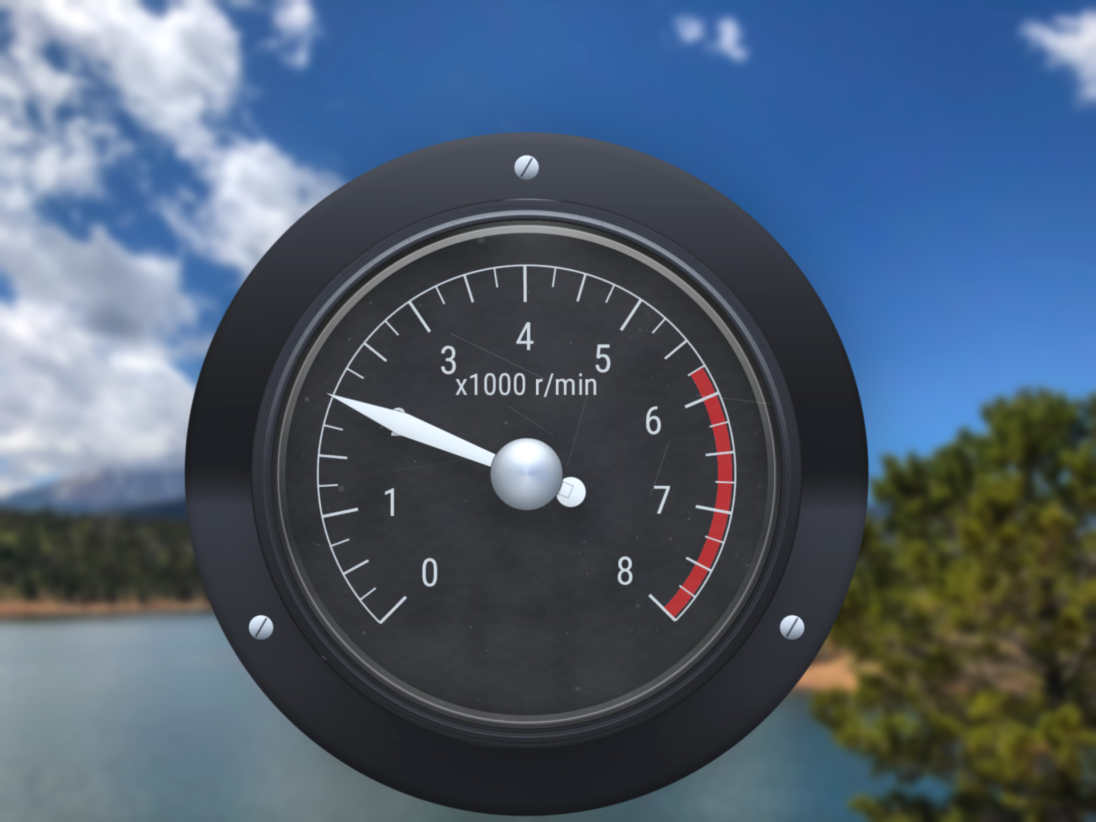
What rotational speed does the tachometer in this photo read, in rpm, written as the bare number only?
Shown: 2000
